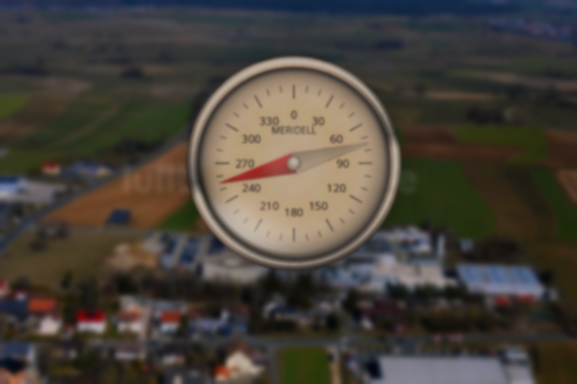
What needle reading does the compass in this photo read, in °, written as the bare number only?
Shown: 255
